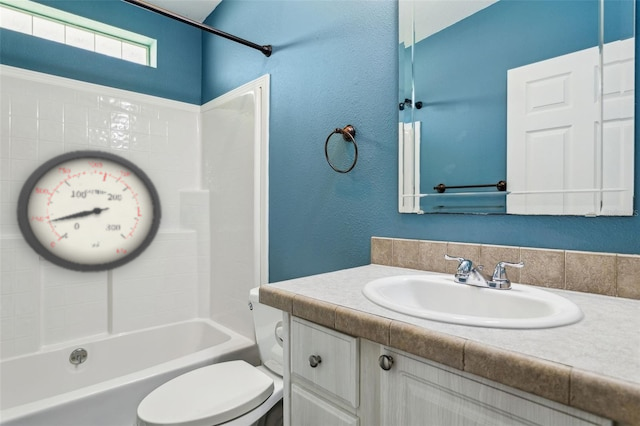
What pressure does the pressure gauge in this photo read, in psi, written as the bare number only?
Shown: 30
